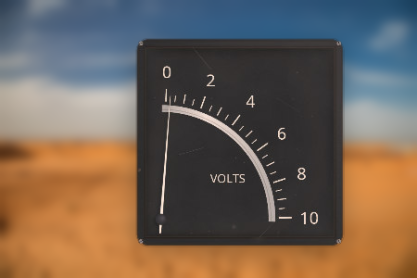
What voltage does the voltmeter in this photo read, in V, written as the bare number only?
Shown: 0.25
